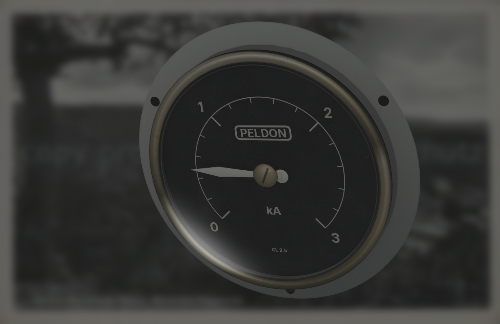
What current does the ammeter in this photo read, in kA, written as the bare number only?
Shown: 0.5
